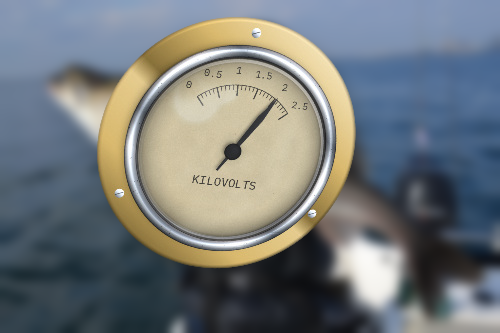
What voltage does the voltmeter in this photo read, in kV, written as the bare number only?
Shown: 2
